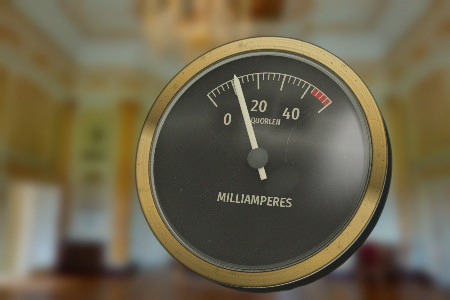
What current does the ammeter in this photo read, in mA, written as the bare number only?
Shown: 12
